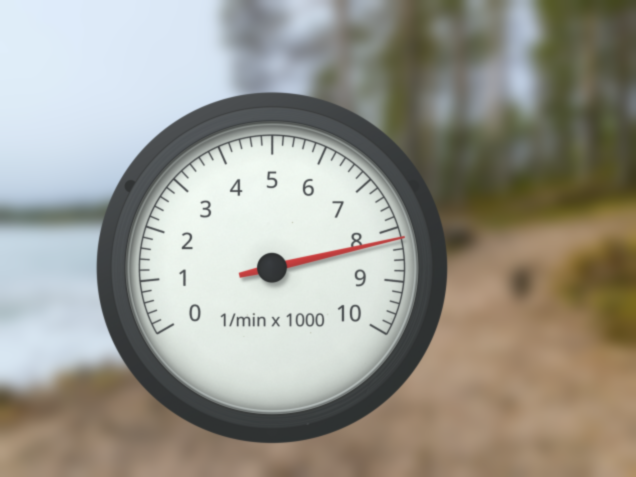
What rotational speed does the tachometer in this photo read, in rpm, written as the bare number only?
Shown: 8200
